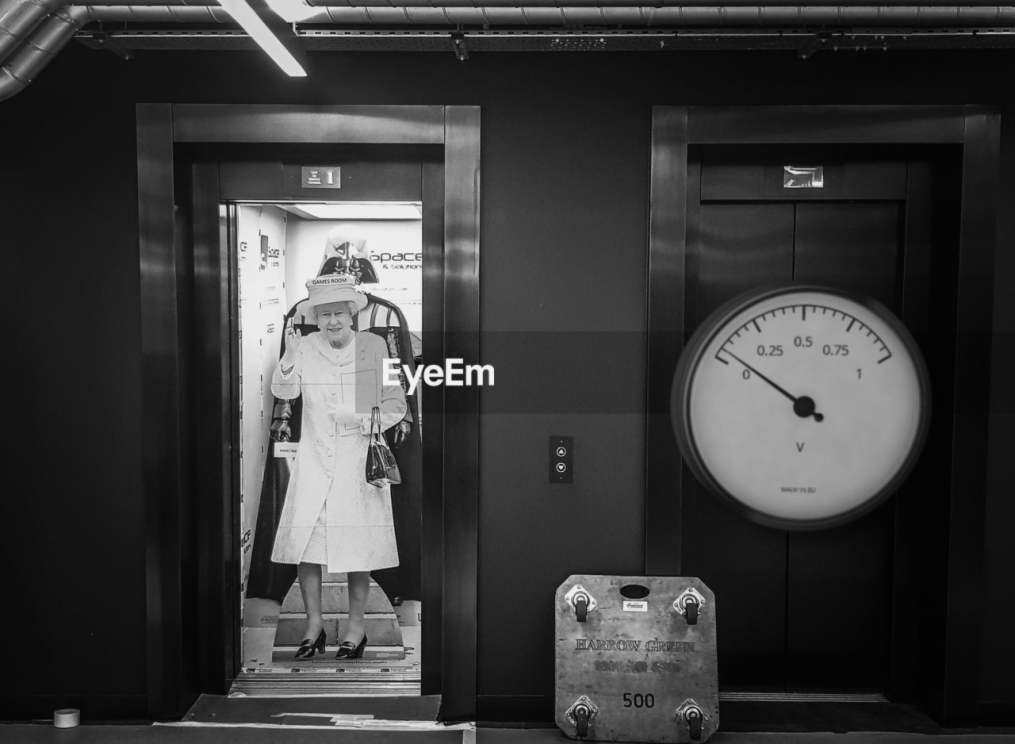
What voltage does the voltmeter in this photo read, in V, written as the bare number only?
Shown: 0.05
